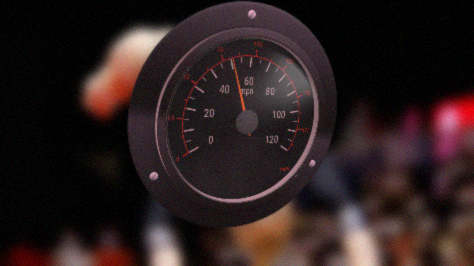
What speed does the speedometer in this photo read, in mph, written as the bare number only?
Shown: 50
